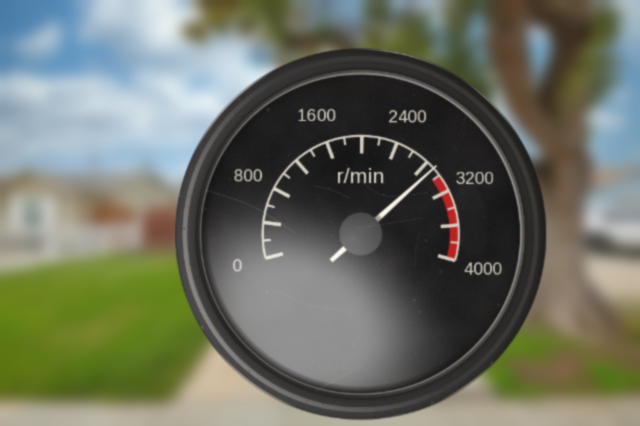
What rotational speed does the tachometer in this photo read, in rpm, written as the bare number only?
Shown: 2900
